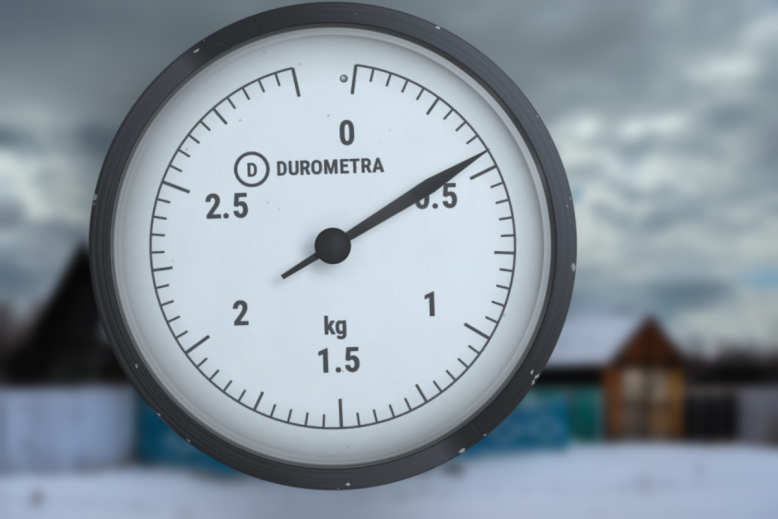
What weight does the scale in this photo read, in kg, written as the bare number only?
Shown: 0.45
